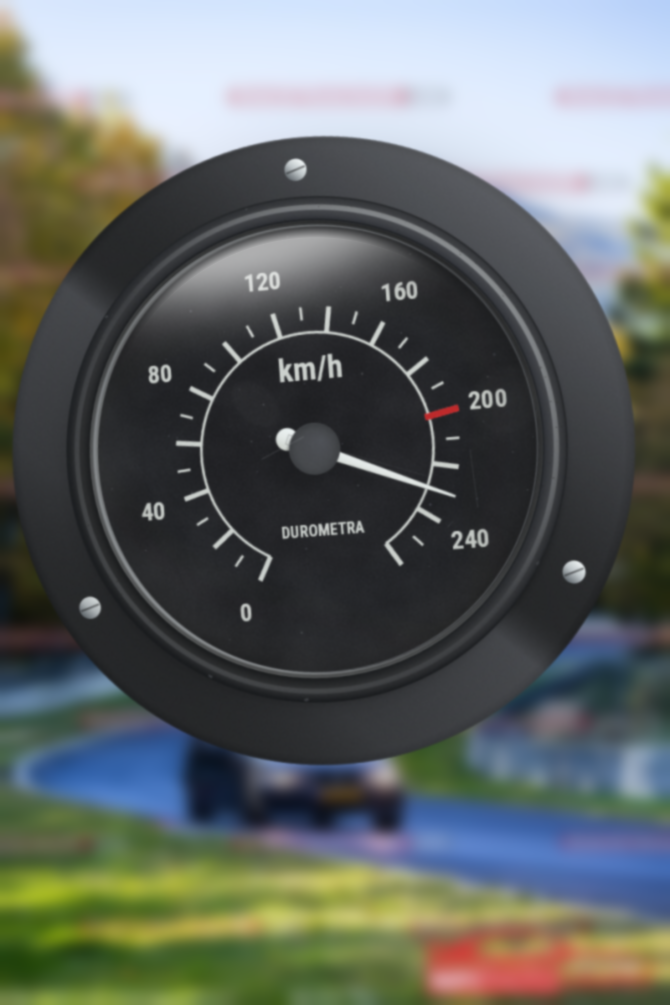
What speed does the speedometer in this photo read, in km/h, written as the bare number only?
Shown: 230
